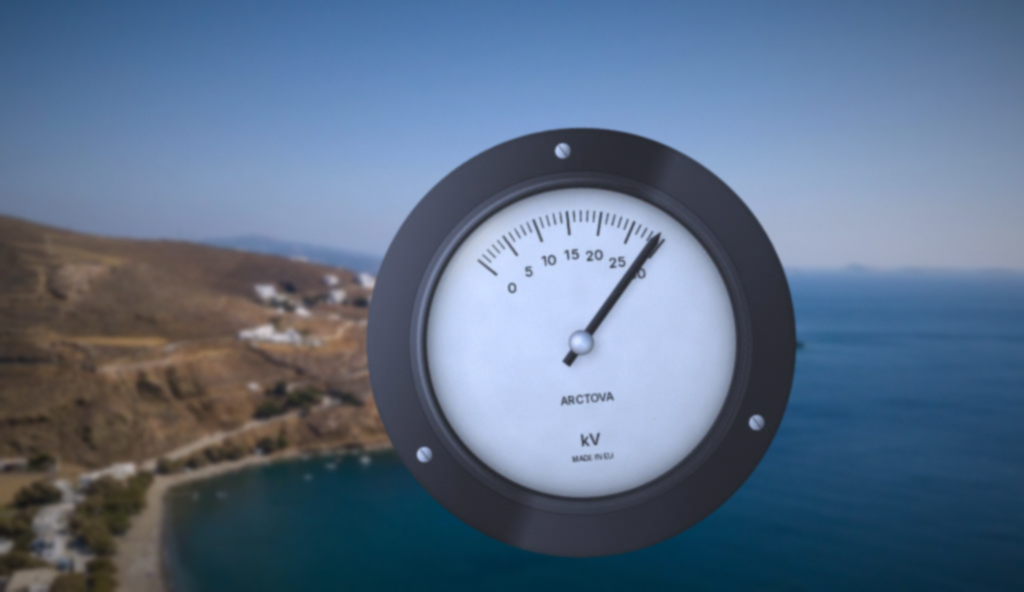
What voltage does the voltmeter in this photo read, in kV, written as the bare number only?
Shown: 29
